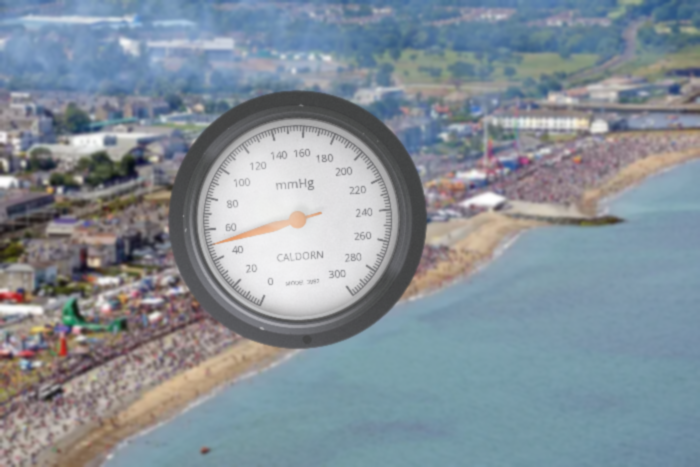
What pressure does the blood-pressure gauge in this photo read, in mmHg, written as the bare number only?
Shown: 50
